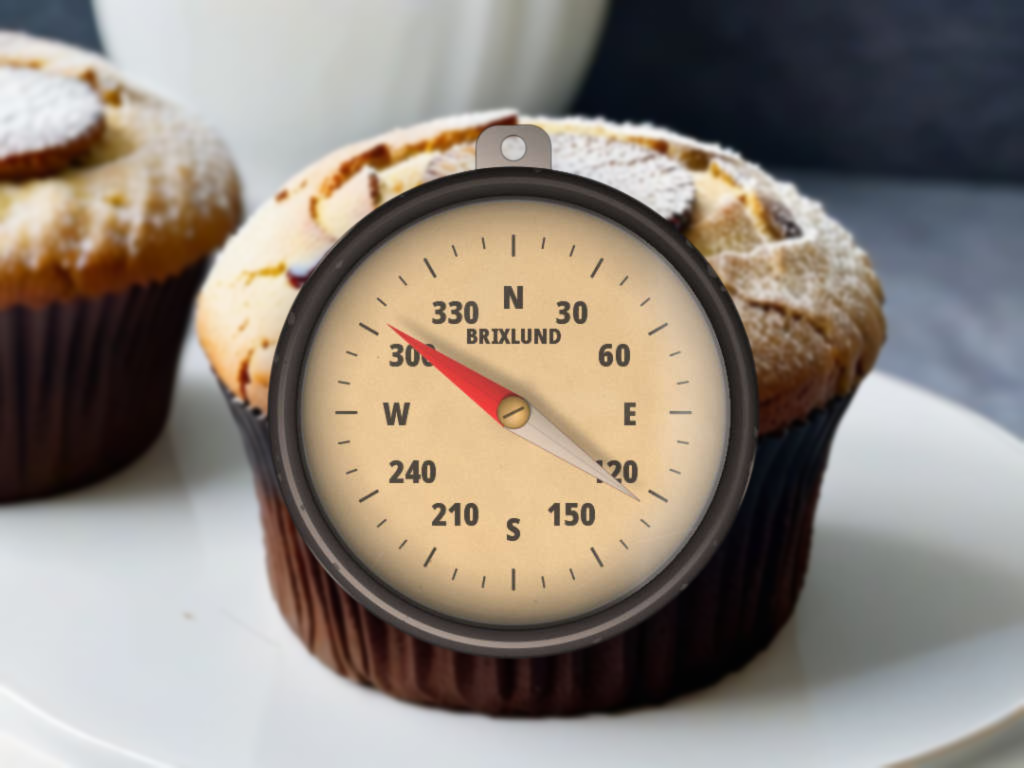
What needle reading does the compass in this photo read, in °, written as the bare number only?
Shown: 305
